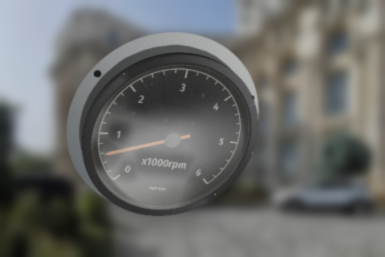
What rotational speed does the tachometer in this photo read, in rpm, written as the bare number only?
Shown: 600
